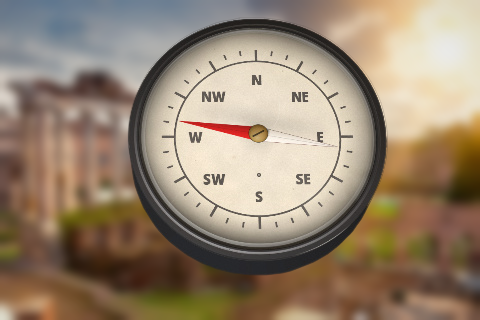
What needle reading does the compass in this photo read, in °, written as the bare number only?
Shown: 280
